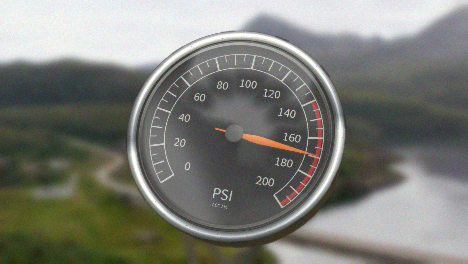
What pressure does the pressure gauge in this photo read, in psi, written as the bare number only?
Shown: 170
